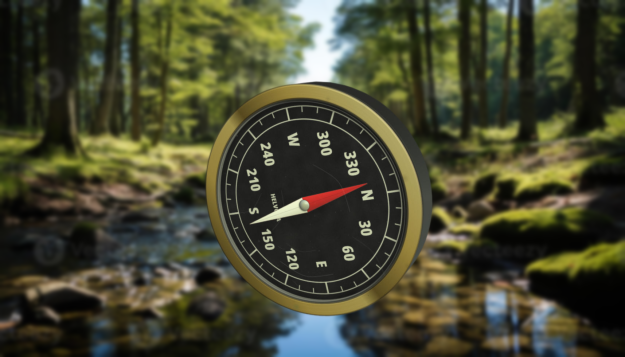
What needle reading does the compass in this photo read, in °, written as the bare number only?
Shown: 350
